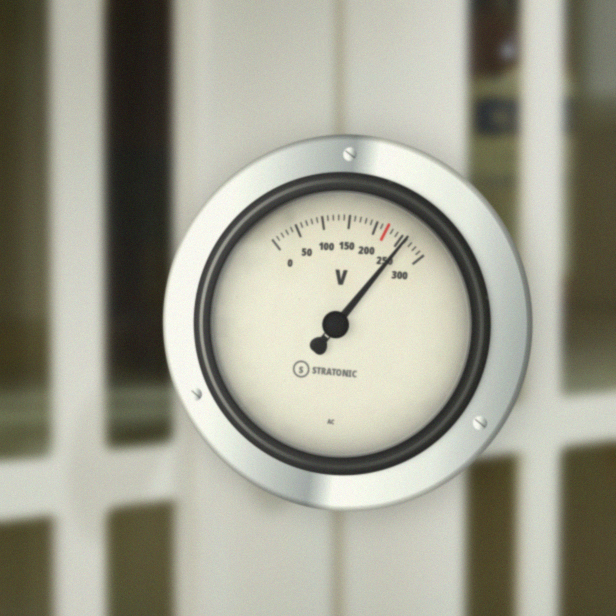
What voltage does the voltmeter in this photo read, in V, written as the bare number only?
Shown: 260
